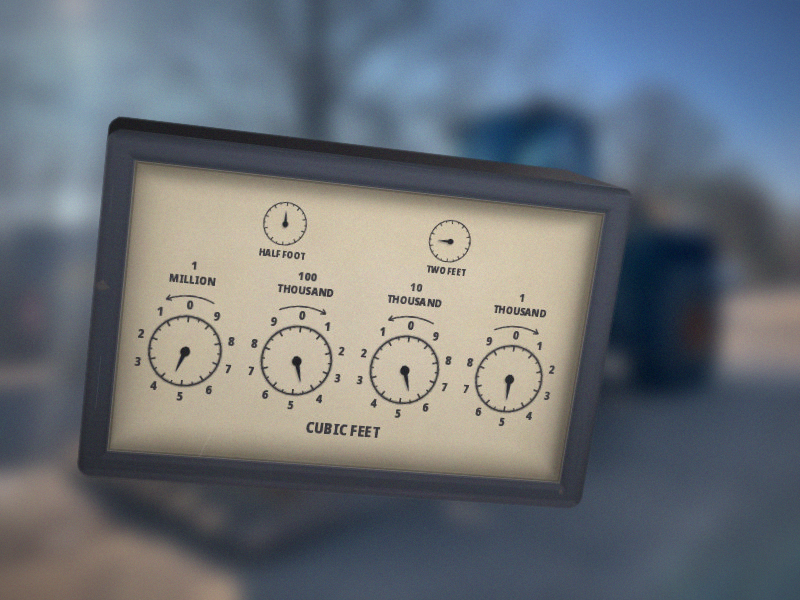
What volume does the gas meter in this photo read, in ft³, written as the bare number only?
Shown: 445500
